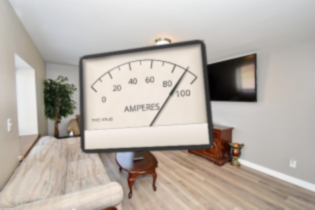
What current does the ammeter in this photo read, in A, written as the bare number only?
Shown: 90
